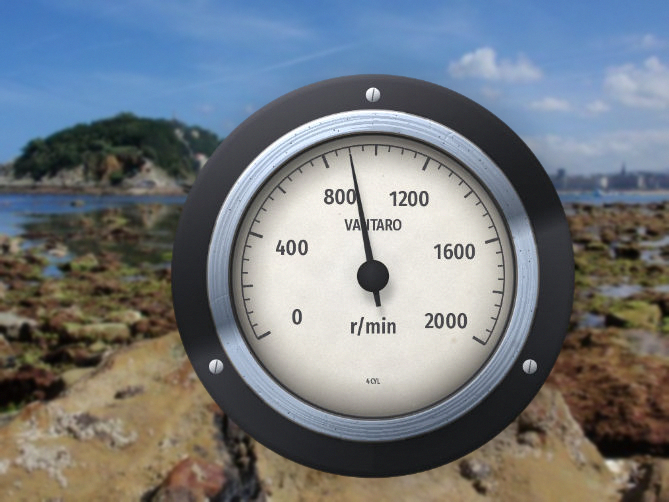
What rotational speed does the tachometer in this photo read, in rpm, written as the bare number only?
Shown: 900
